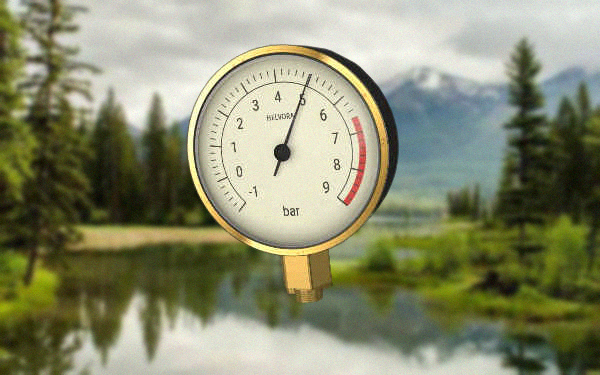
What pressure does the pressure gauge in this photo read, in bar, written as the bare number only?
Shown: 5
